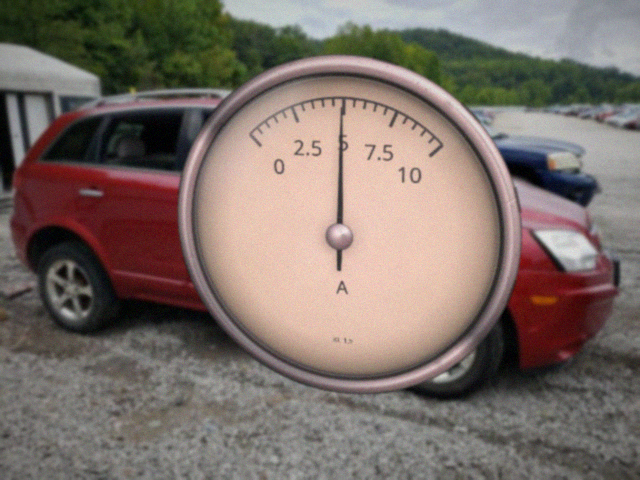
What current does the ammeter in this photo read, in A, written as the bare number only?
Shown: 5
